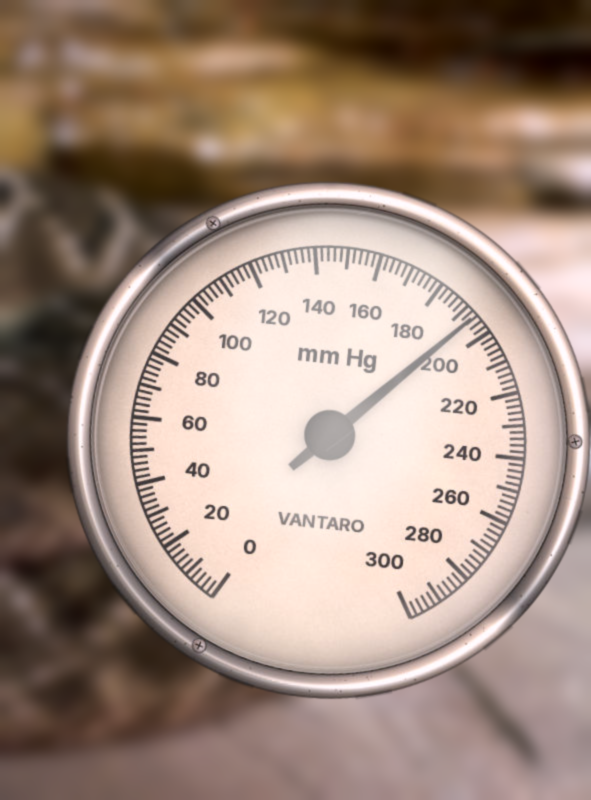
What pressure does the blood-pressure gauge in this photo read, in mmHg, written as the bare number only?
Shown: 194
